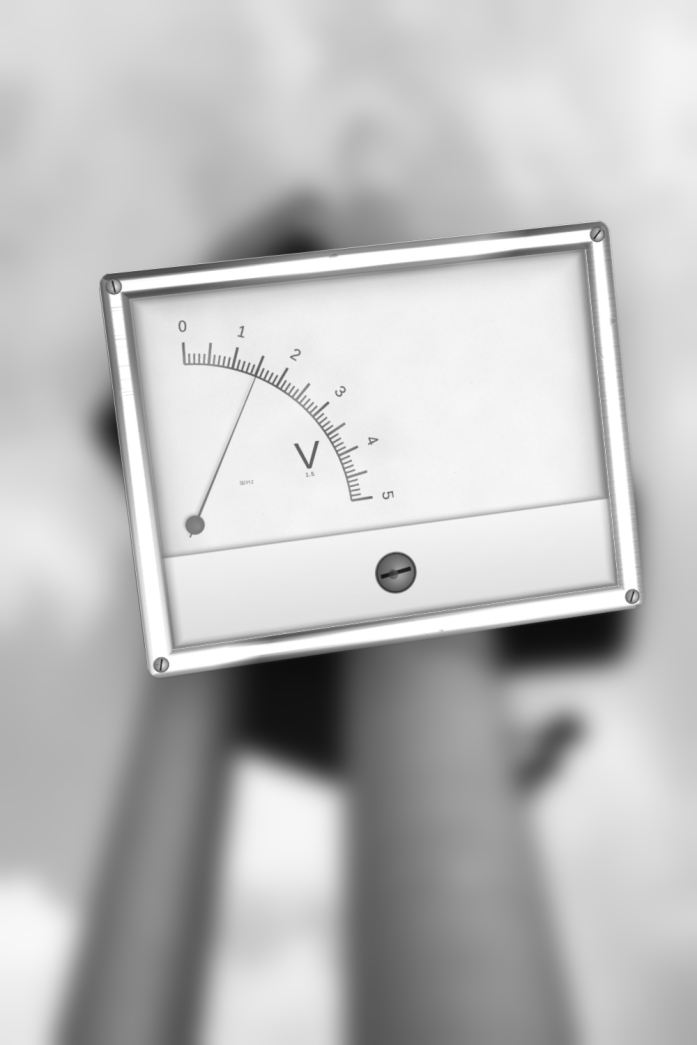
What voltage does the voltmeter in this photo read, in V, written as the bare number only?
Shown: 1.5
